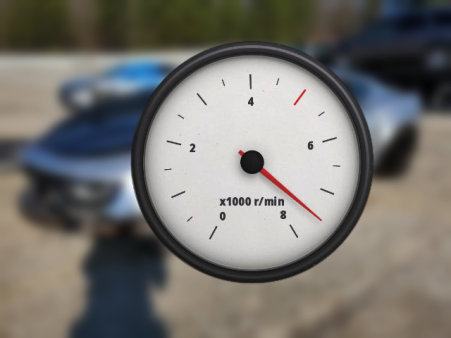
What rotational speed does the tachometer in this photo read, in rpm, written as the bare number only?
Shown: 7500
